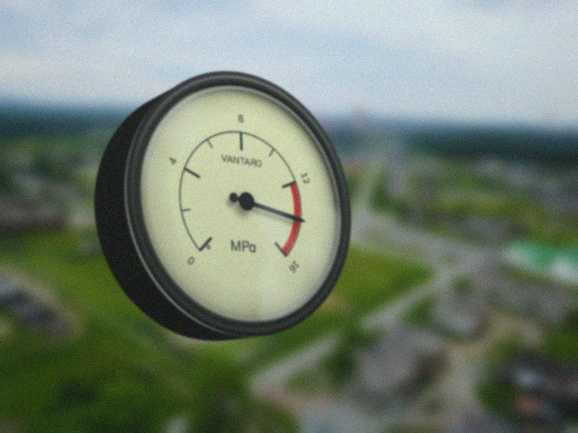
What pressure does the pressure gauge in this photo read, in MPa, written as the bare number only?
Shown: 14
